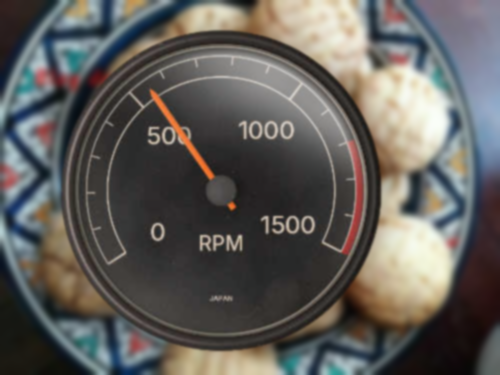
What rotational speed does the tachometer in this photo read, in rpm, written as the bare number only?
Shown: 550
